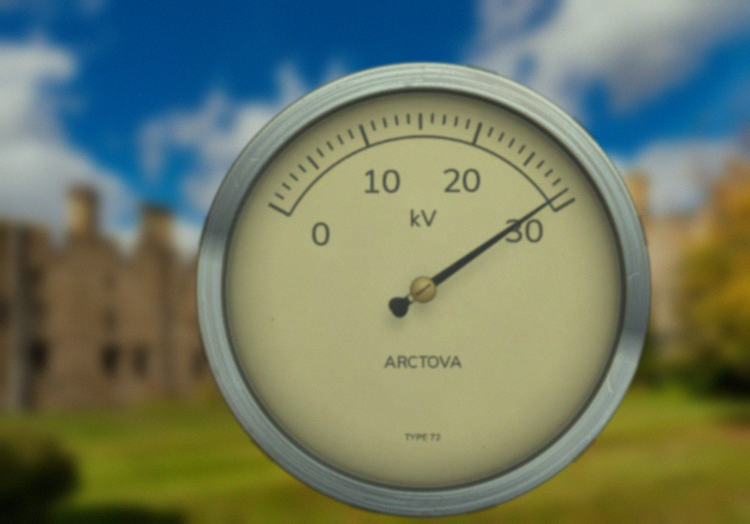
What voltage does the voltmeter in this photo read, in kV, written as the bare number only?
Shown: 29
